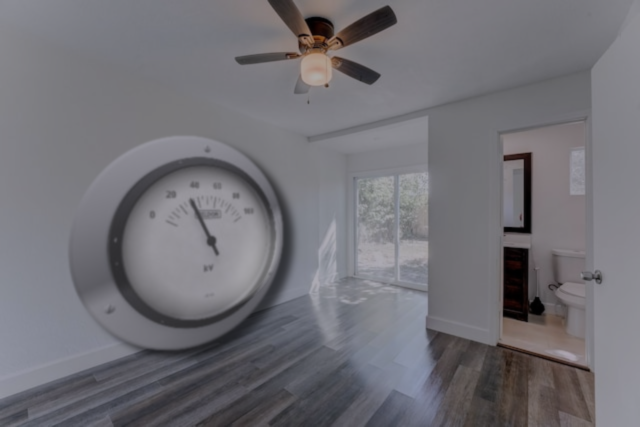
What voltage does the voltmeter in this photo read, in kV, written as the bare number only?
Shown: 30
